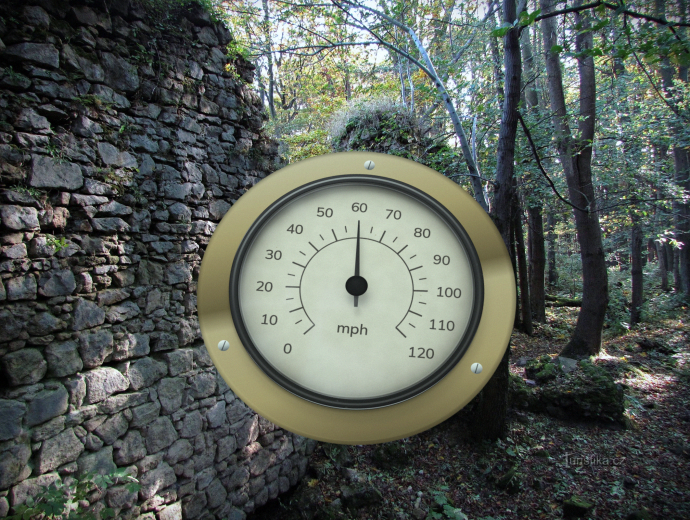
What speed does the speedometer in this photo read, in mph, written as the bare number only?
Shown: 60
